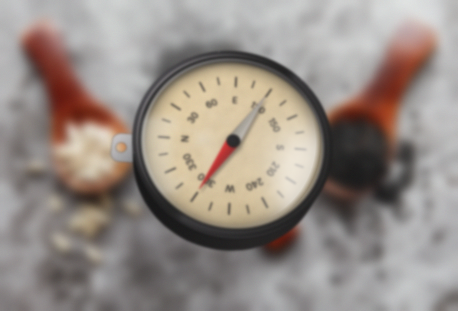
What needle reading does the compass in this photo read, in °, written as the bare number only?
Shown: 300
